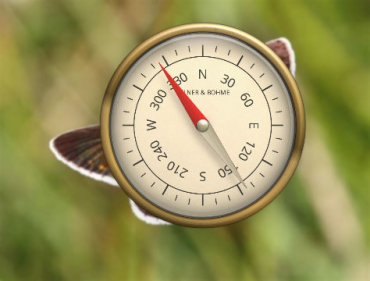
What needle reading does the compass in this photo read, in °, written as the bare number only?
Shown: 325
